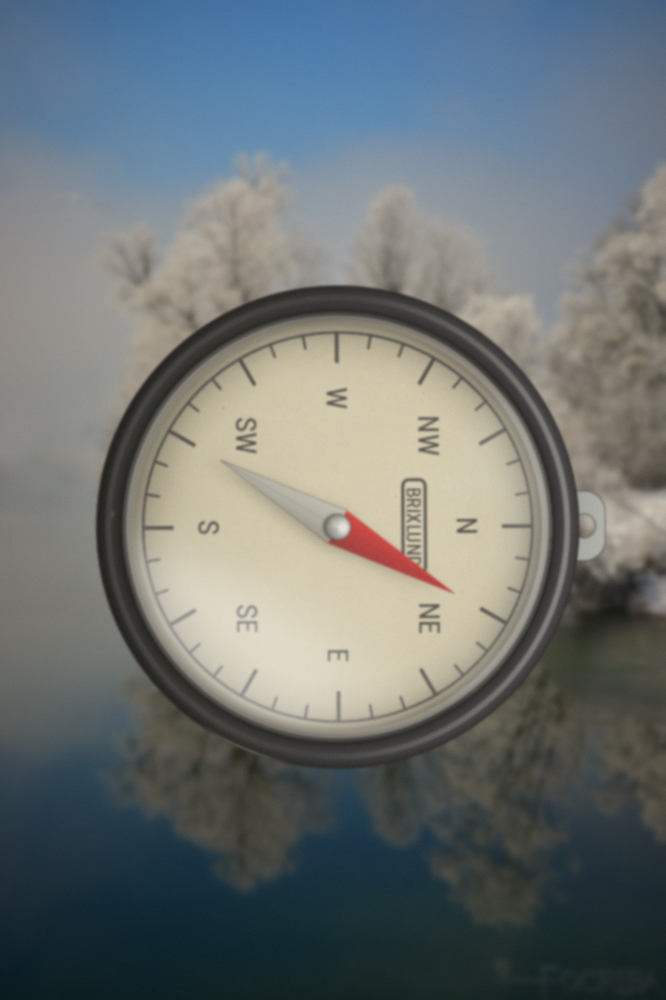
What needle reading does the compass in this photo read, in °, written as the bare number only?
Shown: 30
